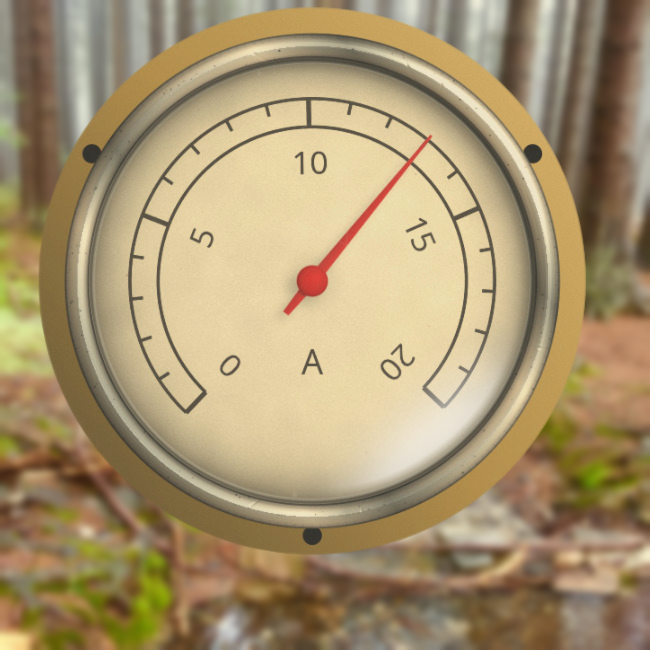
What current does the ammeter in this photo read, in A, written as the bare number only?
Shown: 13
